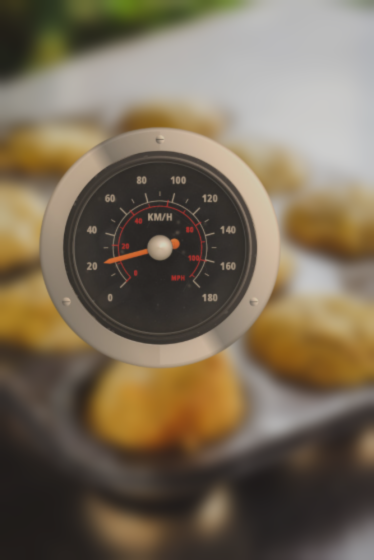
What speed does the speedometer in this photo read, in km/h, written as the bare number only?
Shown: 20
